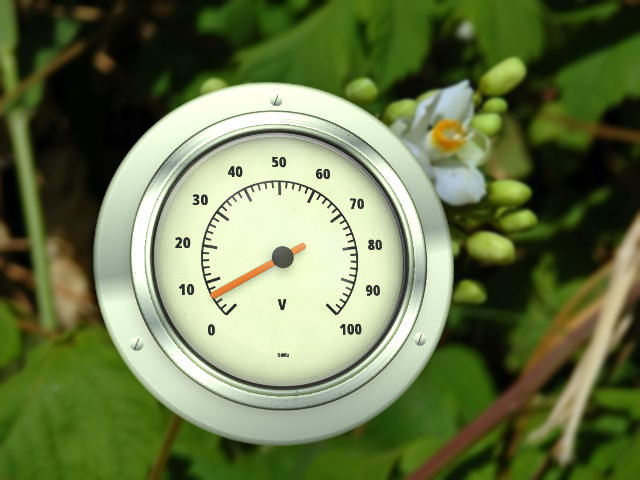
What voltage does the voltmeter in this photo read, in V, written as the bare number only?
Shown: 6
